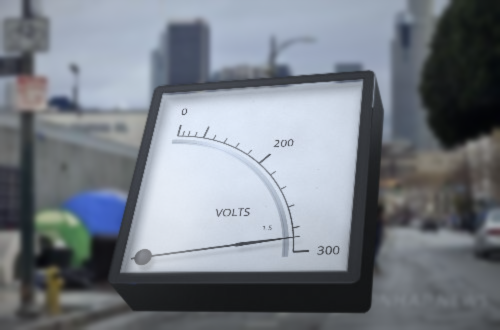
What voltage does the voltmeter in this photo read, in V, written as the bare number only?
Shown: 290
